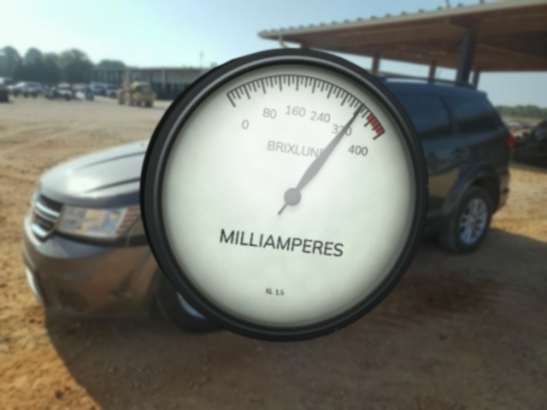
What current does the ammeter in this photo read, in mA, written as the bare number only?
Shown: 320
